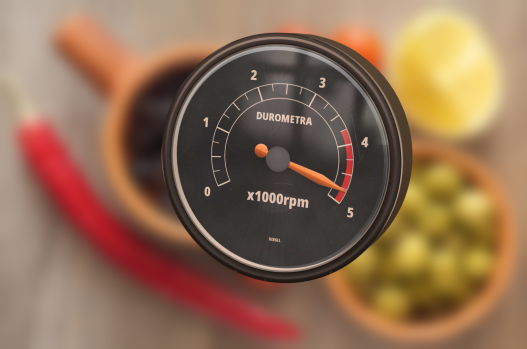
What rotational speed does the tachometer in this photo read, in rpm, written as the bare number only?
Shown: 4750
